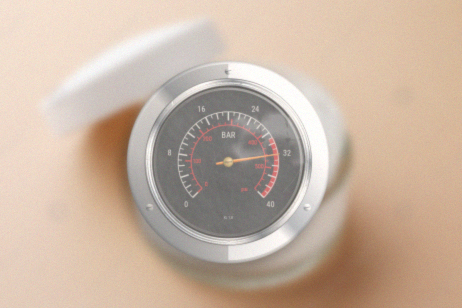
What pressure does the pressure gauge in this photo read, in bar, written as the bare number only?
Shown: 32
